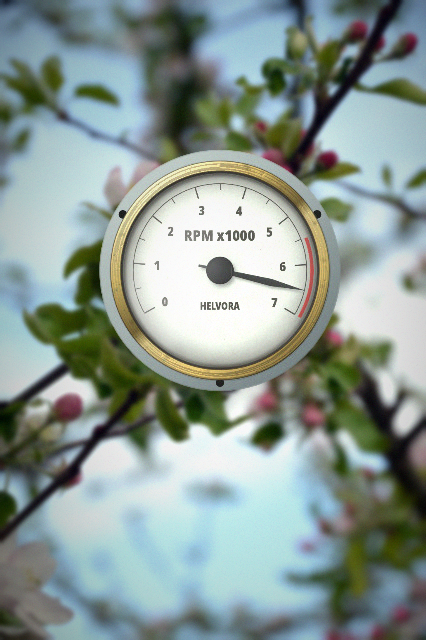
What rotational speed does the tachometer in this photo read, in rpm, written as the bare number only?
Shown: 6500
